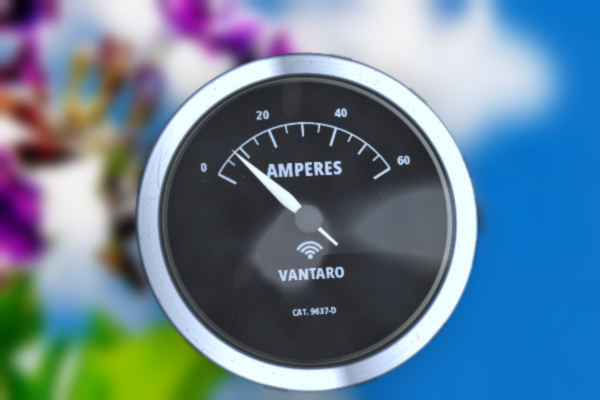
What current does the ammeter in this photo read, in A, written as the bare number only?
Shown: 7.5
